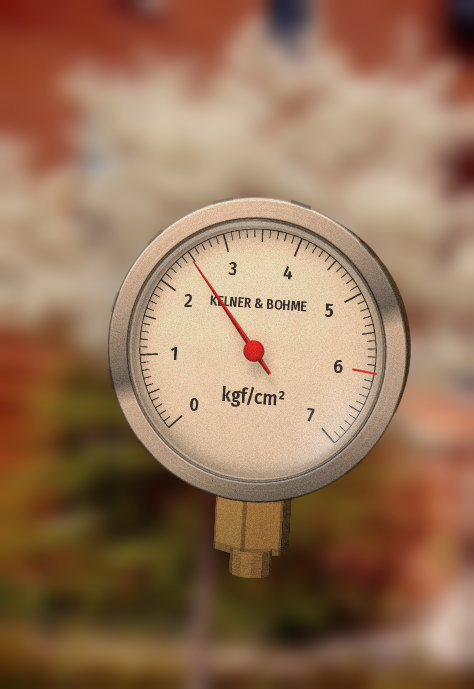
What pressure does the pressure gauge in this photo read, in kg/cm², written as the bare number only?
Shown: 2.5
